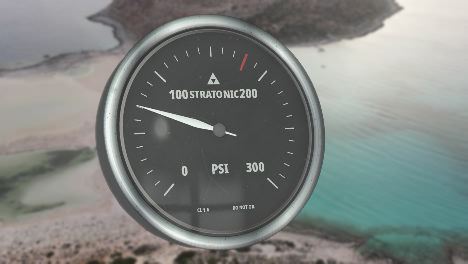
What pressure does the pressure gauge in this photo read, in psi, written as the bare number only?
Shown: 70
